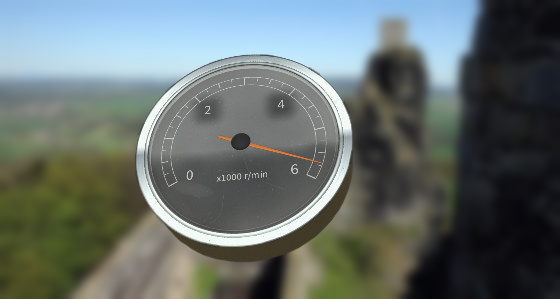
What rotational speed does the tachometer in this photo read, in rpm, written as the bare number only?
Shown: 5750
